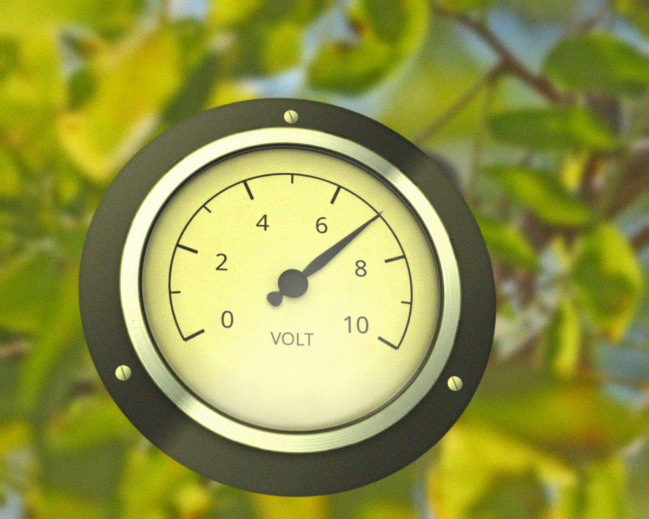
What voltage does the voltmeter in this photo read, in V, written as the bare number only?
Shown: 7
